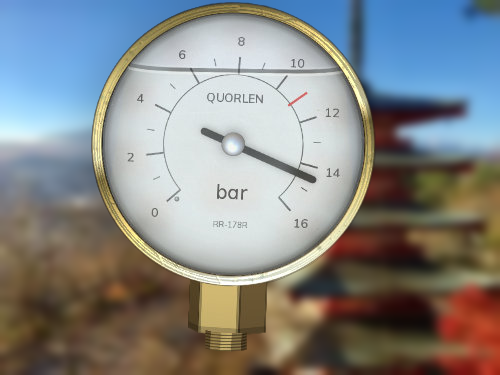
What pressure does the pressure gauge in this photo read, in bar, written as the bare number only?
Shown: 14.5
